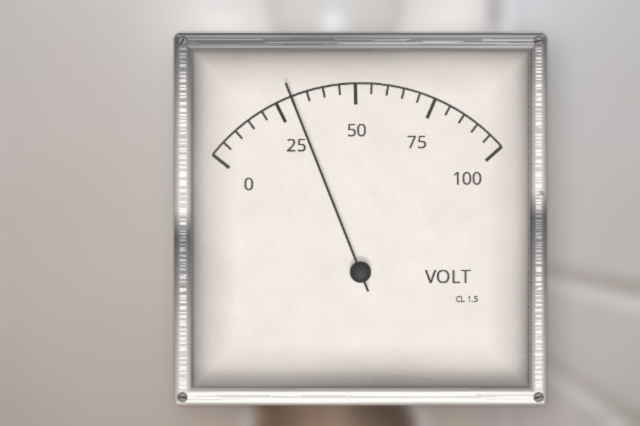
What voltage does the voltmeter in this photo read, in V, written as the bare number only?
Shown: 30
